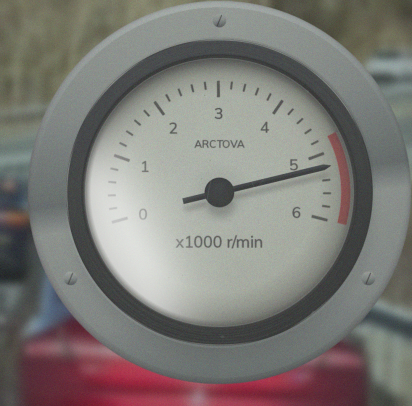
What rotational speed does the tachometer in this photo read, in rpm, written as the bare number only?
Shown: 5200
